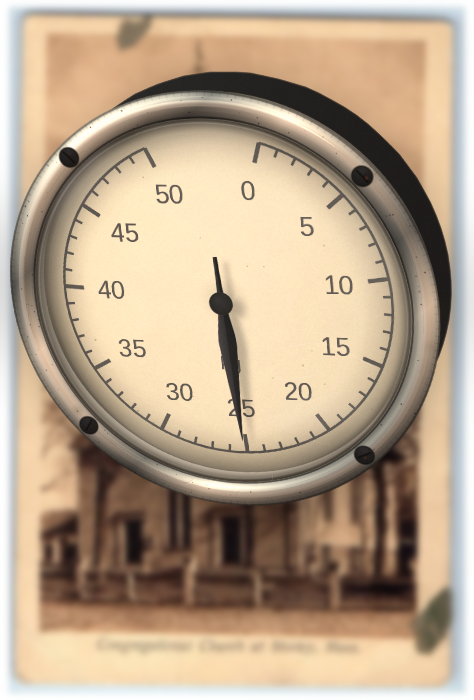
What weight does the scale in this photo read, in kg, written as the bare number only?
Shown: 25
